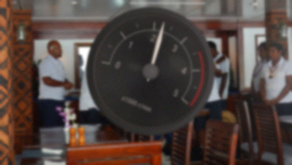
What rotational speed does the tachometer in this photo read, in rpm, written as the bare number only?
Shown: 2250
